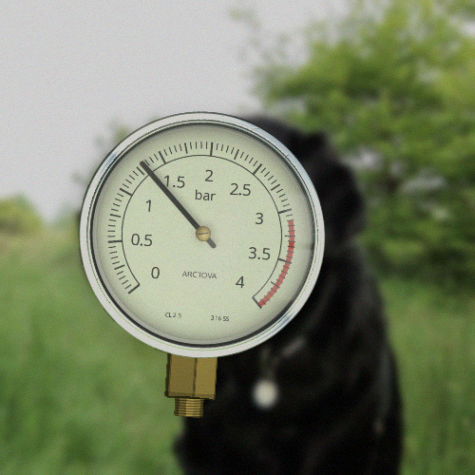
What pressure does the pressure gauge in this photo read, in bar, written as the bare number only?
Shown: 1.3
